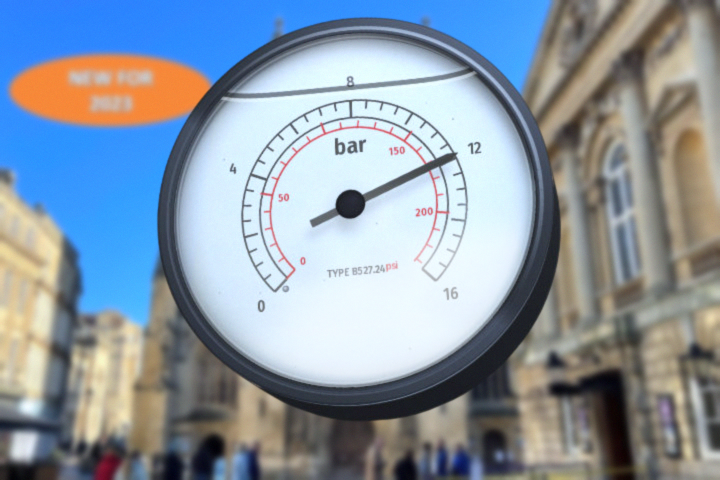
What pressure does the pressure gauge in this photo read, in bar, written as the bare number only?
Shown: 12
